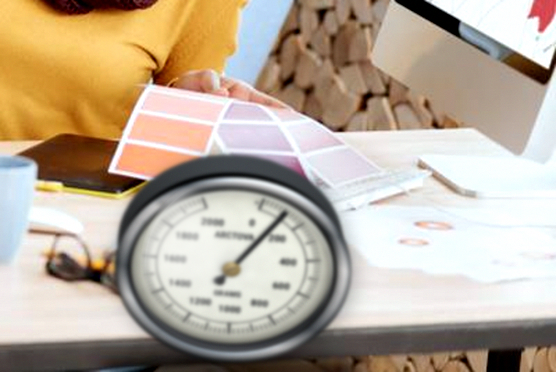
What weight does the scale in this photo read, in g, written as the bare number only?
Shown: 100
